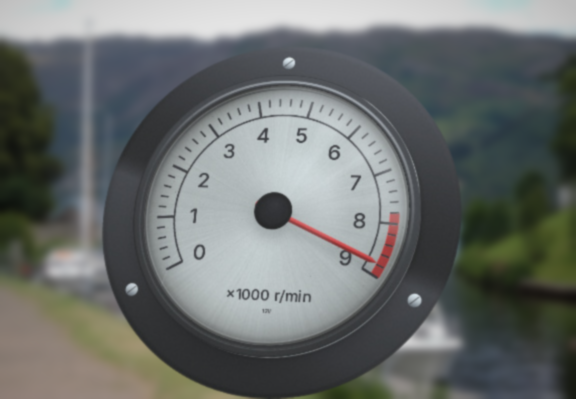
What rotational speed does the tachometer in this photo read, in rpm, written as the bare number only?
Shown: 8800
